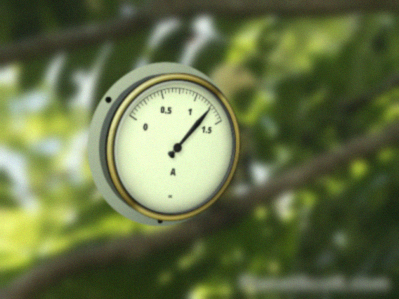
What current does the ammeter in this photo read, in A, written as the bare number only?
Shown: 1.25
